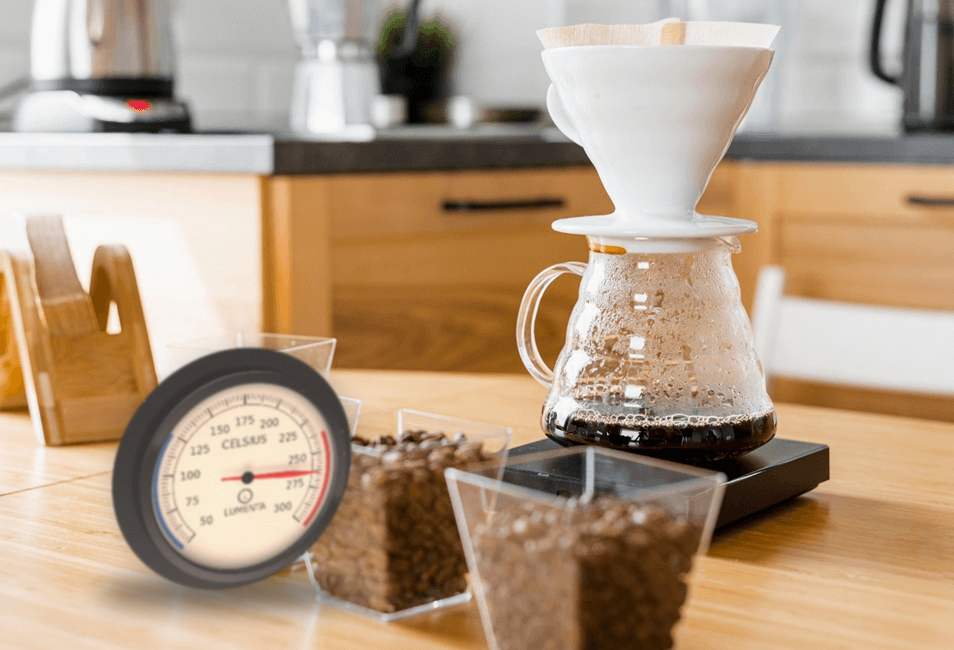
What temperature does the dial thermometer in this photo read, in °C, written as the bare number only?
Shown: 262.5
